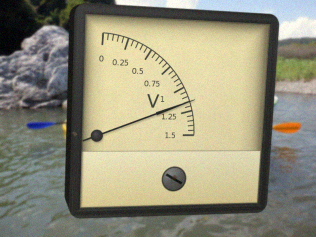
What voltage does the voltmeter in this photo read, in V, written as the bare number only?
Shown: 1.15
